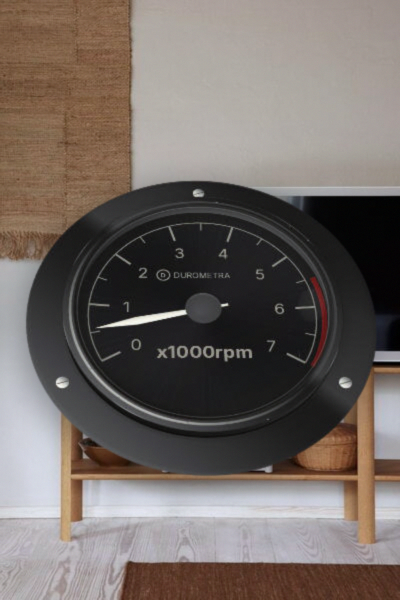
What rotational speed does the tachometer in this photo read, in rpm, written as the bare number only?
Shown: 500
